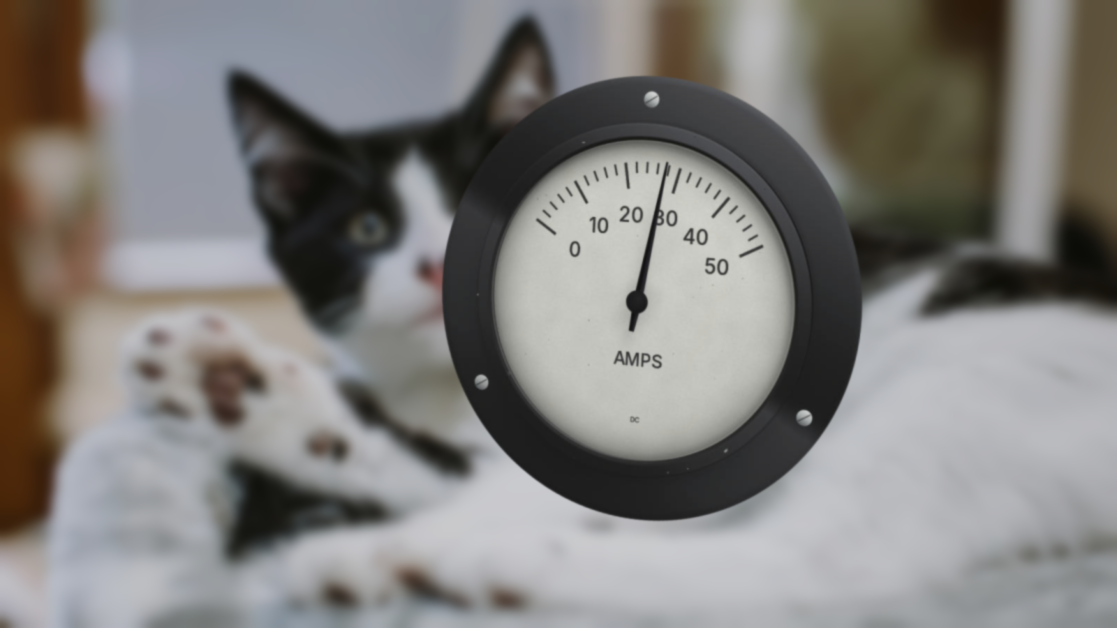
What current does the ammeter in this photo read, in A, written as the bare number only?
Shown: 28
